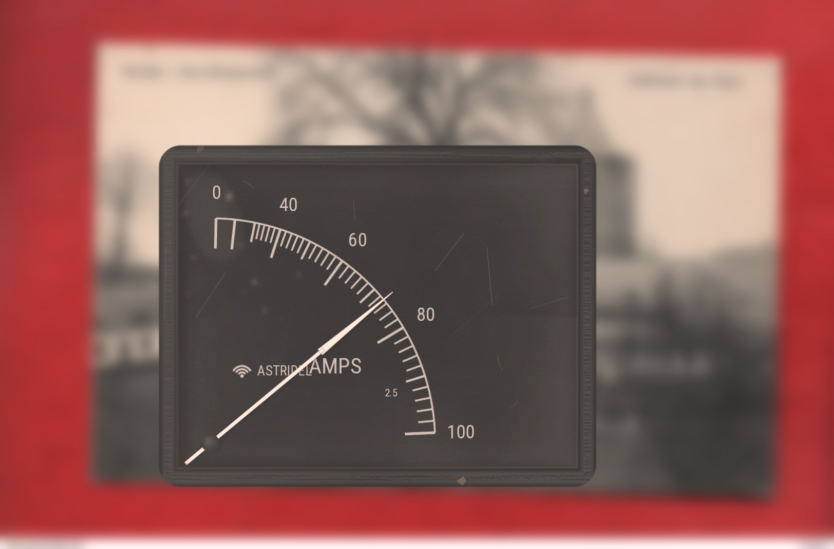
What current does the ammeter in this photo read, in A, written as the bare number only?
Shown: 73
